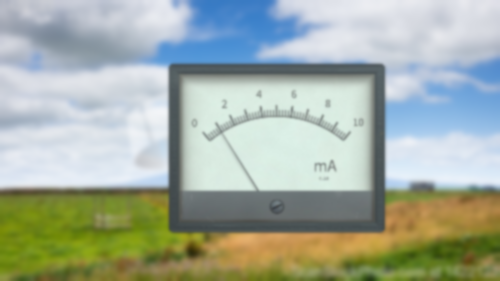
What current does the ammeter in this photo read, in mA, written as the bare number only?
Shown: 1
